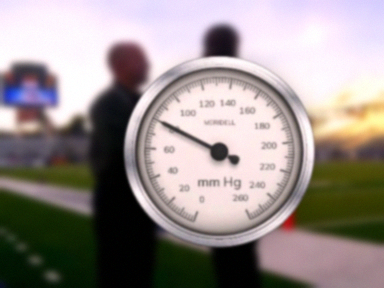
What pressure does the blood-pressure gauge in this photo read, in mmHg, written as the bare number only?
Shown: 80
